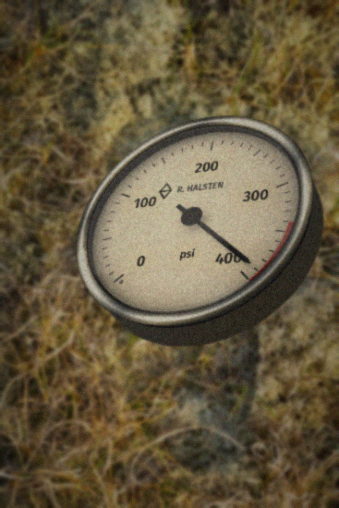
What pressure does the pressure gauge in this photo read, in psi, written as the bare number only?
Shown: 390
